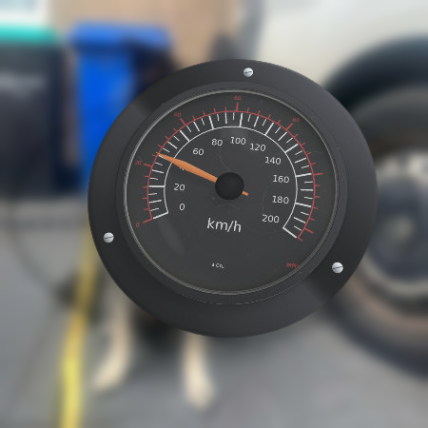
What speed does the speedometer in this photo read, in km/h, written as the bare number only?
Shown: 40
